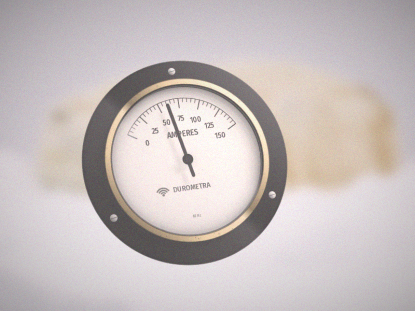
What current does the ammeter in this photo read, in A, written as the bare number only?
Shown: 60
